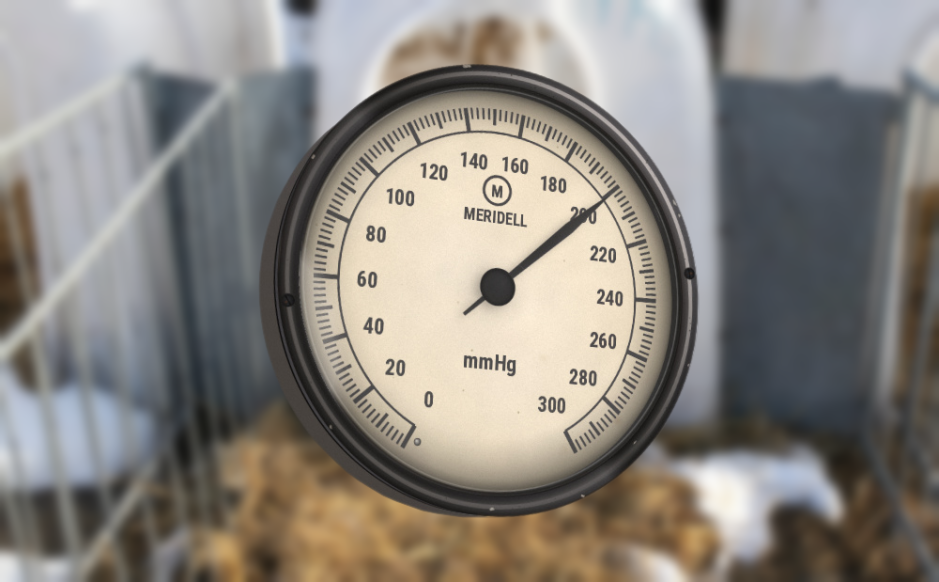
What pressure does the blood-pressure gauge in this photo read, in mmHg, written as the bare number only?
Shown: 200
